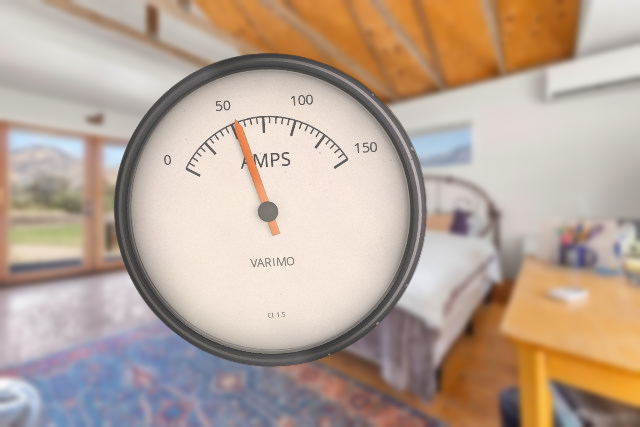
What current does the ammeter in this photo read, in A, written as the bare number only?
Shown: 55
